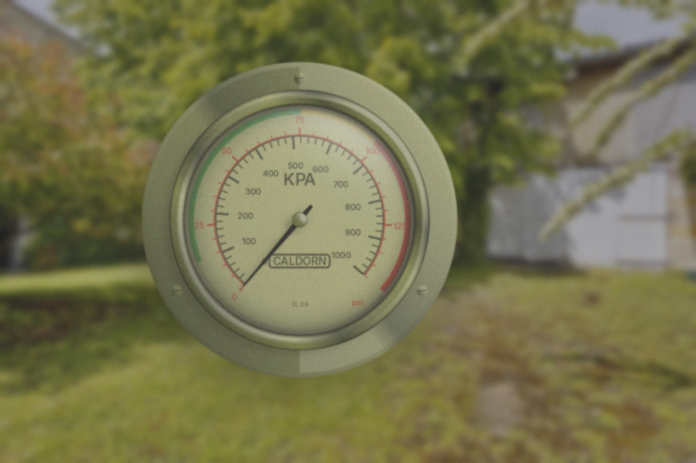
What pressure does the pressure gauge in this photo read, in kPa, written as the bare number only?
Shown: 0
